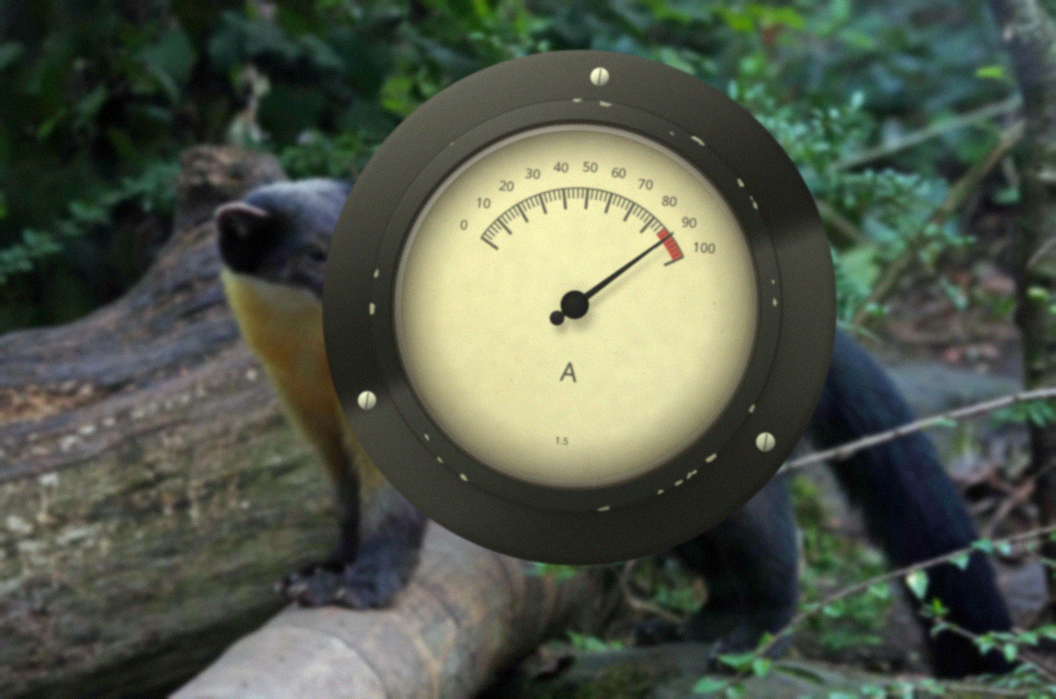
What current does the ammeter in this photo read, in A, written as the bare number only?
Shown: 90
